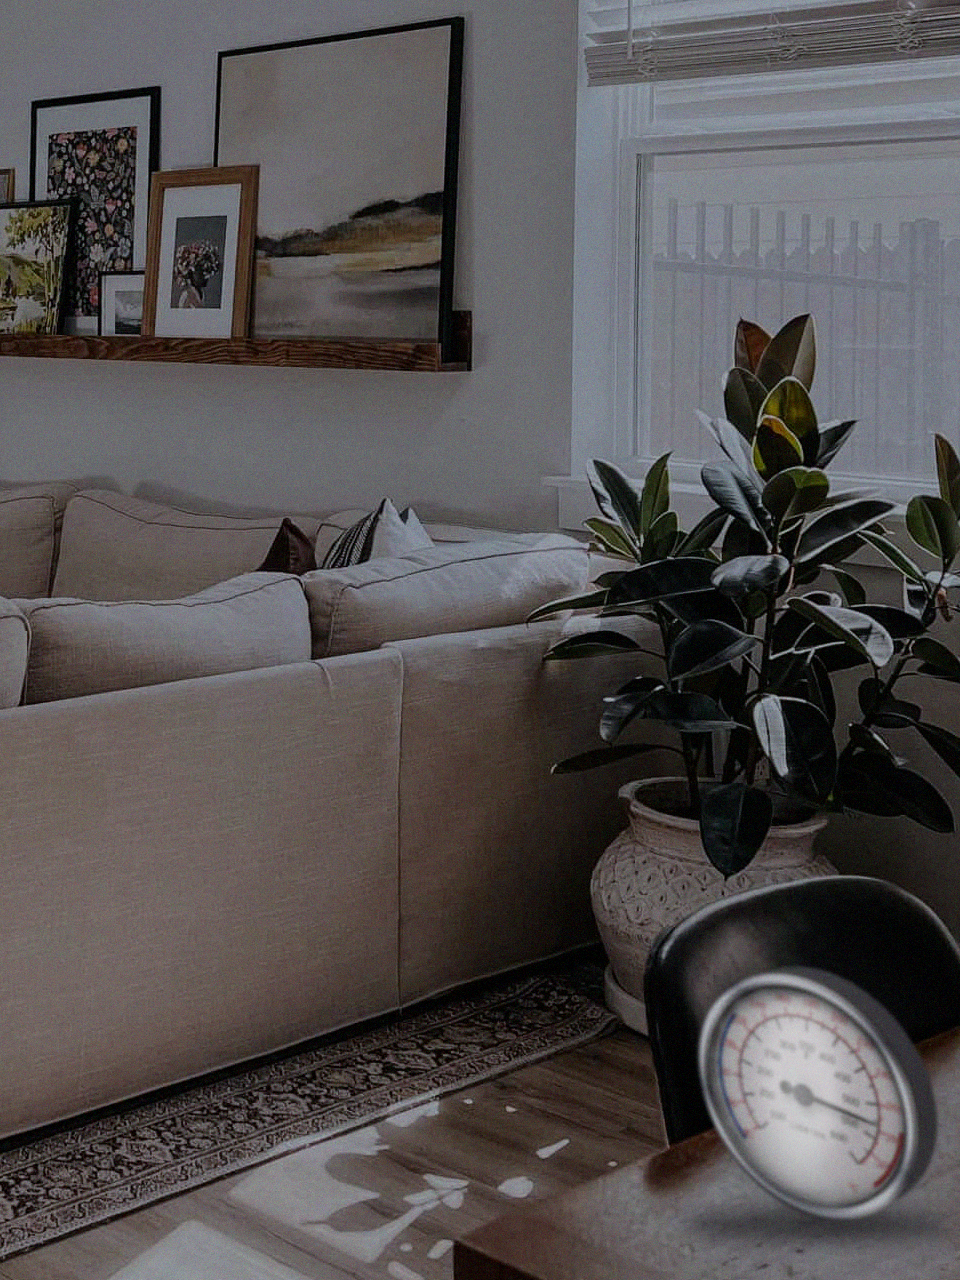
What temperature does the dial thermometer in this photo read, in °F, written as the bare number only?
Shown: 525
